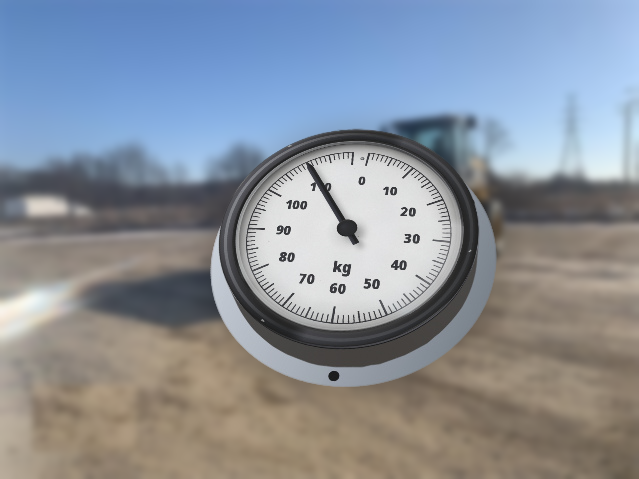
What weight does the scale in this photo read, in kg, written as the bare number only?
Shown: 110
